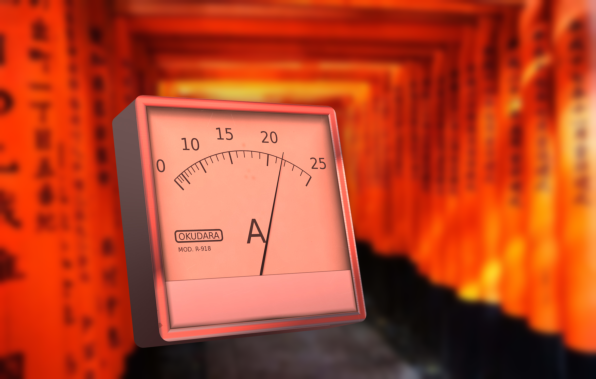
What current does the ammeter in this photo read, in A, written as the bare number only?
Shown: 21.5
